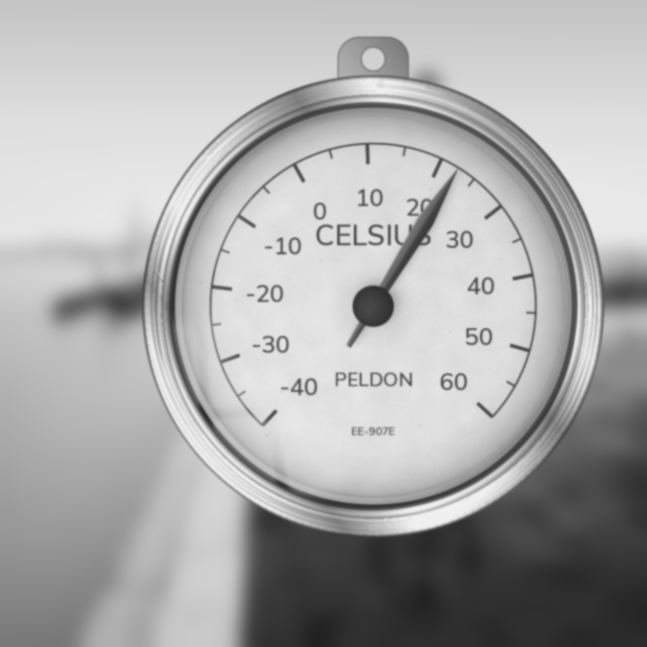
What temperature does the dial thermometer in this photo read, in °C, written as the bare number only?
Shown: 22.5
